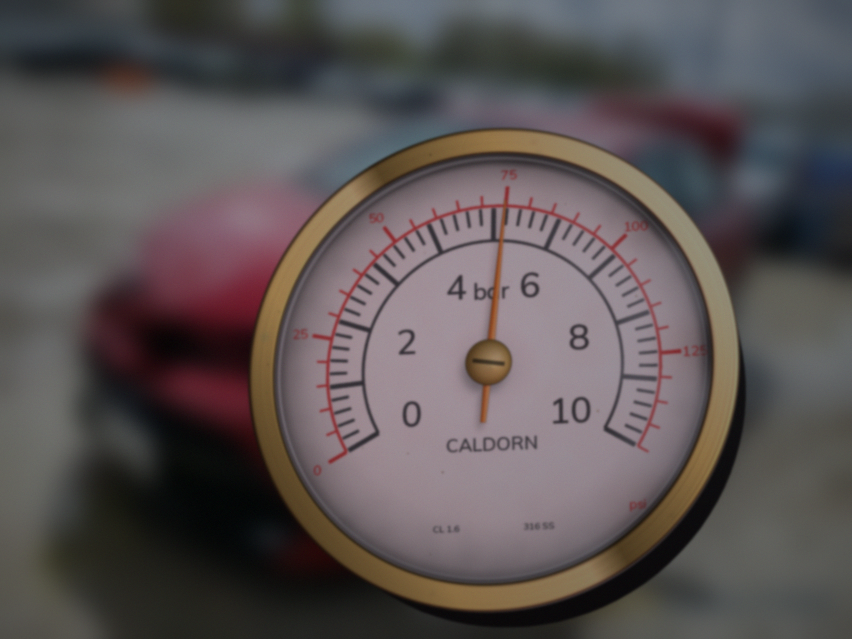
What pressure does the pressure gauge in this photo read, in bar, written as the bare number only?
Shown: 5.2
